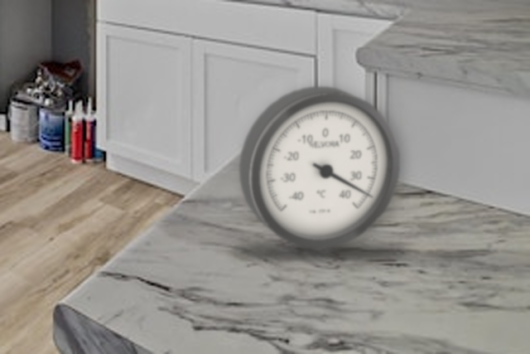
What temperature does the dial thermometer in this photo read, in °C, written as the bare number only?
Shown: 35
